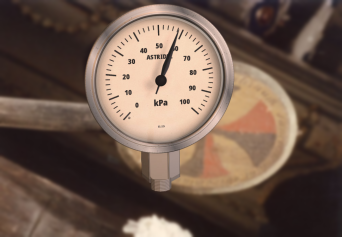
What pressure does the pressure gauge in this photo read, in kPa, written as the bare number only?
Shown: 58
